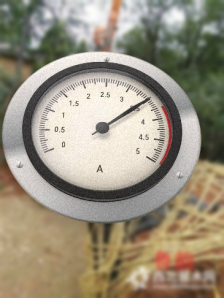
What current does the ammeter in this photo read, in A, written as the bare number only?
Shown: 3.5
